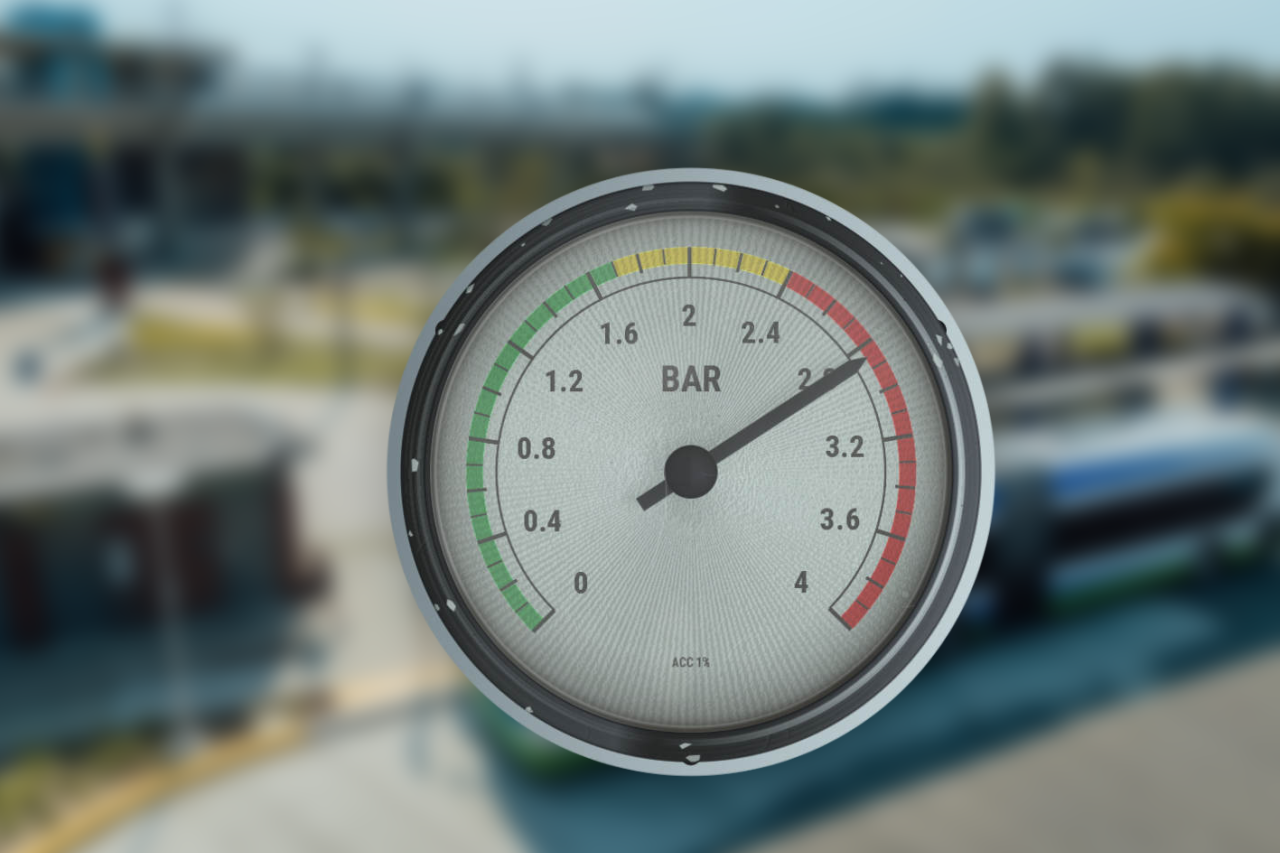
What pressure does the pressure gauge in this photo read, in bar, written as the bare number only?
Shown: 2.85
